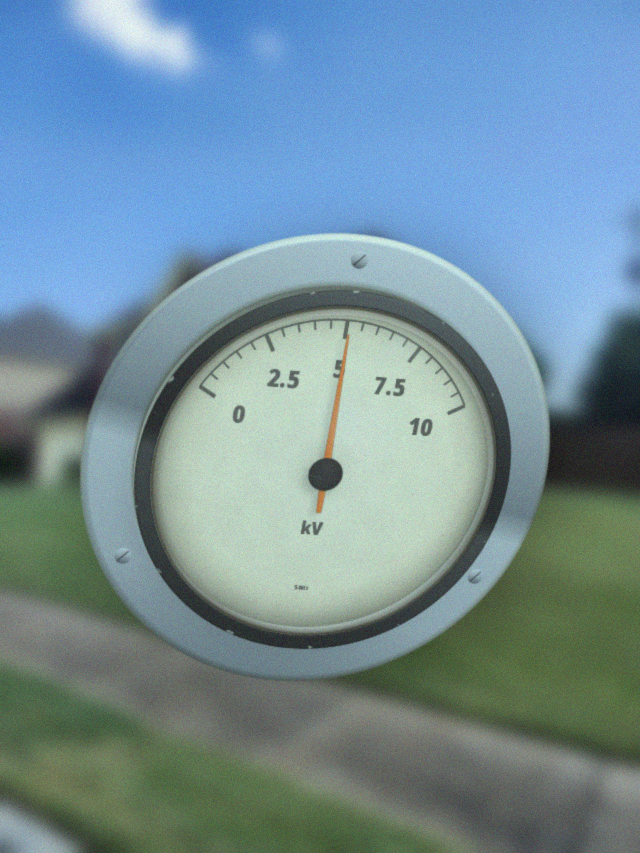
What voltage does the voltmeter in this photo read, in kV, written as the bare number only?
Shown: 5
